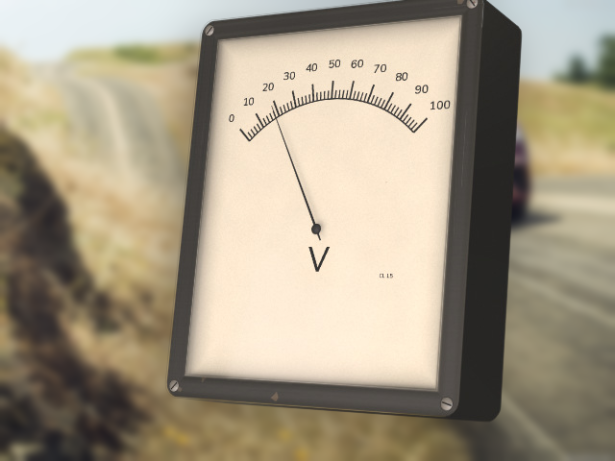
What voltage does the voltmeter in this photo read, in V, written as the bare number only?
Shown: 20
